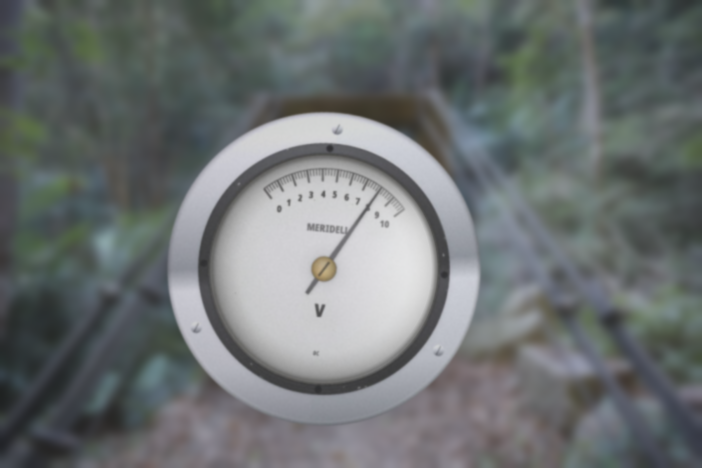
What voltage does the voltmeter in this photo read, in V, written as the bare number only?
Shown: 8
